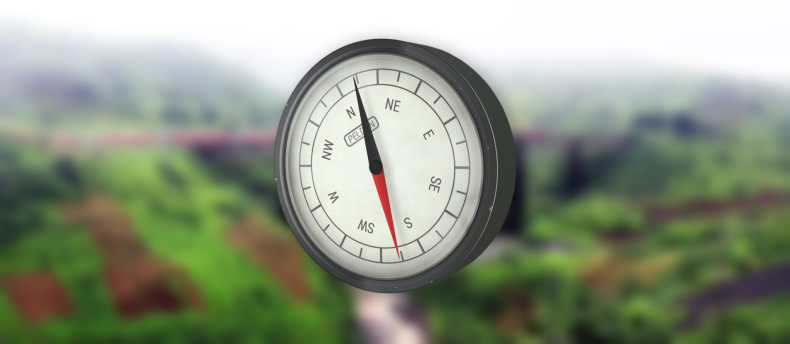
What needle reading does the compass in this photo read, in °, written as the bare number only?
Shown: 195
